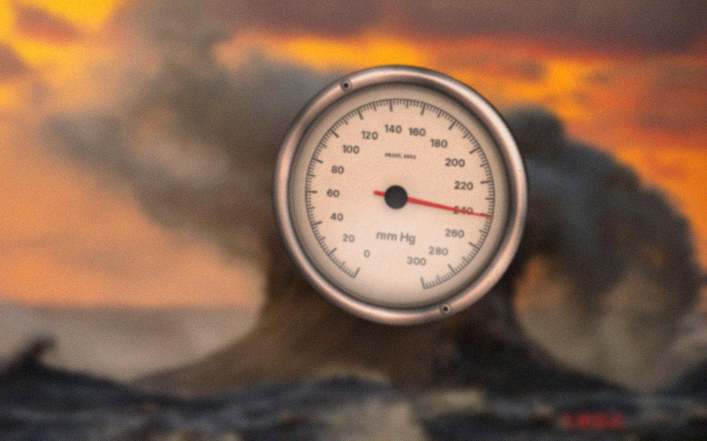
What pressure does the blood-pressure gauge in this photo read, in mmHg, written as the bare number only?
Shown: 240
